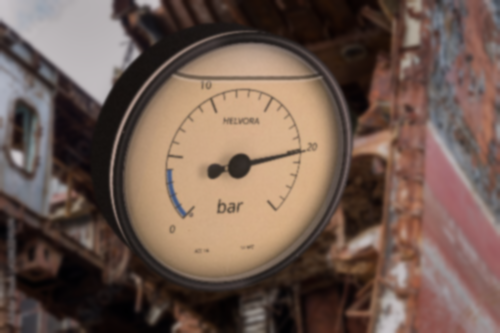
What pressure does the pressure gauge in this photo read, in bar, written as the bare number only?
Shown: 20
